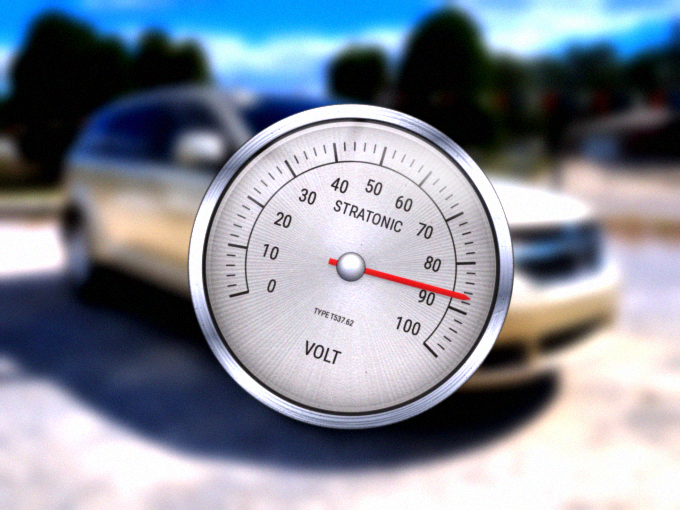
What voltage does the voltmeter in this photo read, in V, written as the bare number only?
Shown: 87
